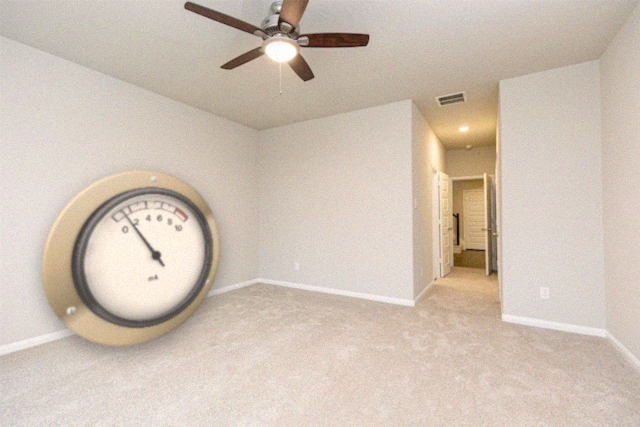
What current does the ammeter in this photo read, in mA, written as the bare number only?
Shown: 1
